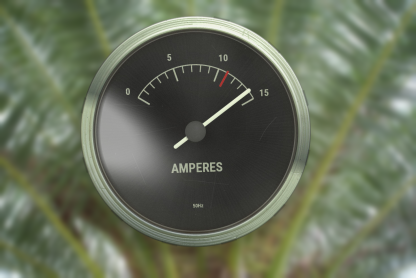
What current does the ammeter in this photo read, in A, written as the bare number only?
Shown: 14
